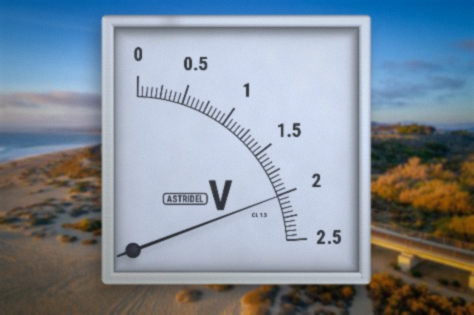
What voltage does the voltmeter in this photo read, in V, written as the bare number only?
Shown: 2
